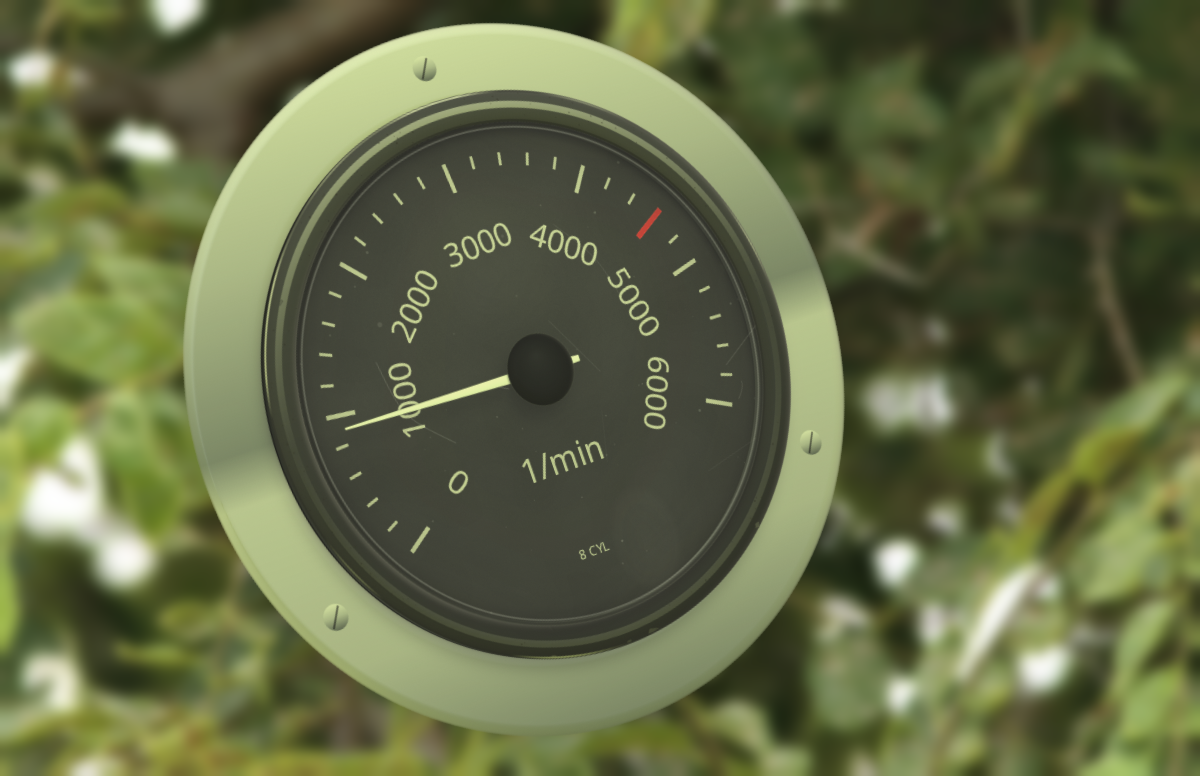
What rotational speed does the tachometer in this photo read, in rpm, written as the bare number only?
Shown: 900
